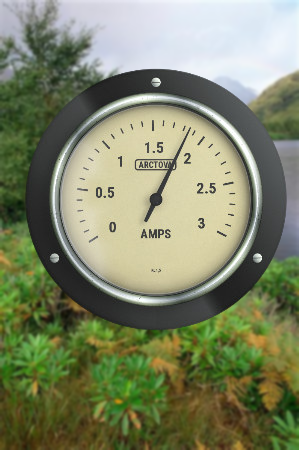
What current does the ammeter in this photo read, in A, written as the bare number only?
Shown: 1.85
